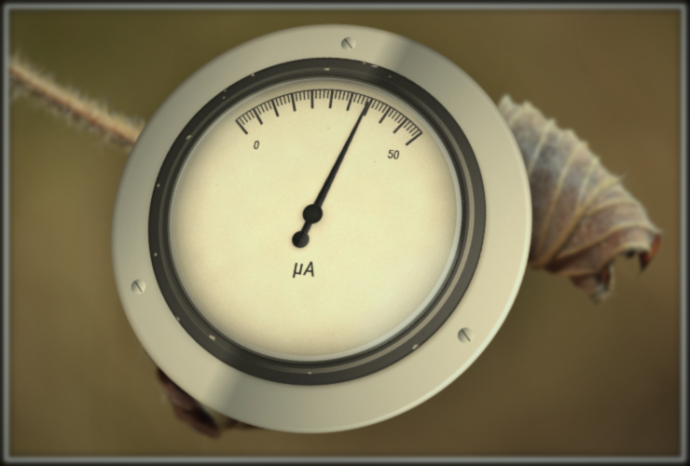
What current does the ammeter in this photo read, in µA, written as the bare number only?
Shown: 35
